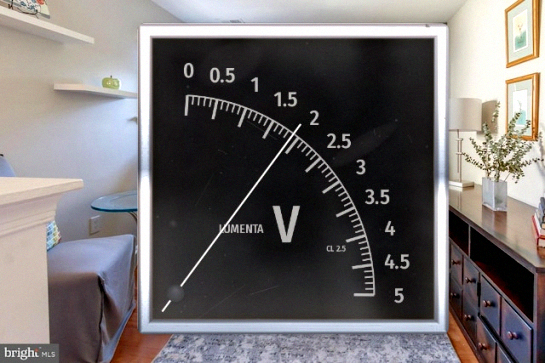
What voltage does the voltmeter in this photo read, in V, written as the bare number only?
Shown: 1.9
